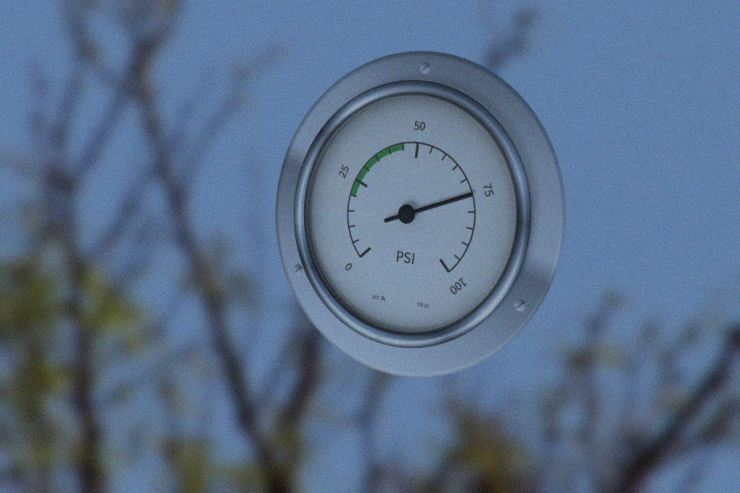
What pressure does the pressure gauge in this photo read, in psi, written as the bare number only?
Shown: 75
